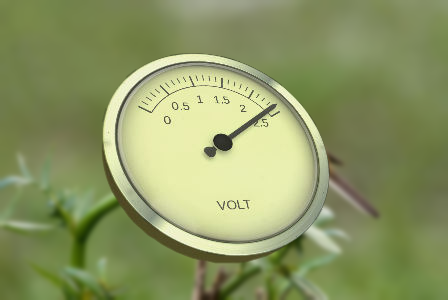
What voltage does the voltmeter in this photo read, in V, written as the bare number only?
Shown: 2.4
